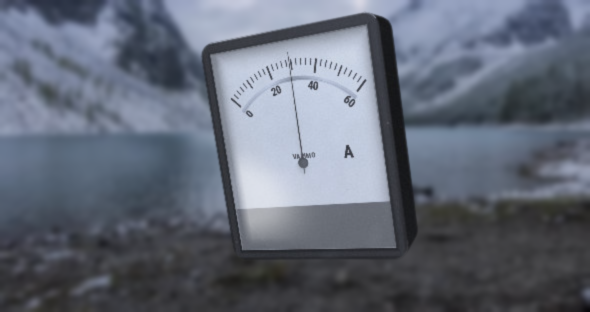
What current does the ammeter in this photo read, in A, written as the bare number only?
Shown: 30
